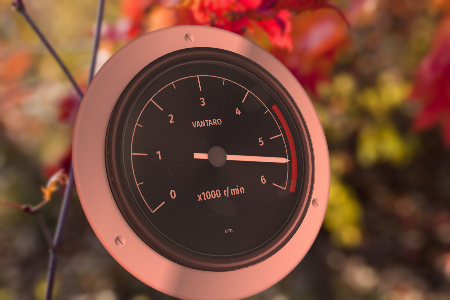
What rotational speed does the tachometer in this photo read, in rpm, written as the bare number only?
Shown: 5500
